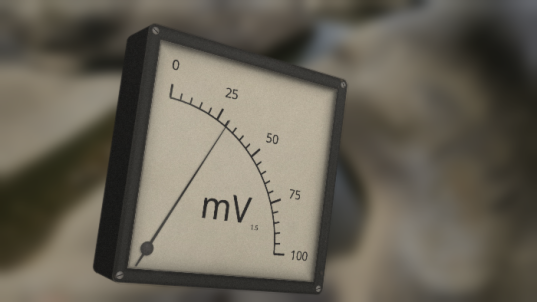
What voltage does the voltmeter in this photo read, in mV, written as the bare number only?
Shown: 30
